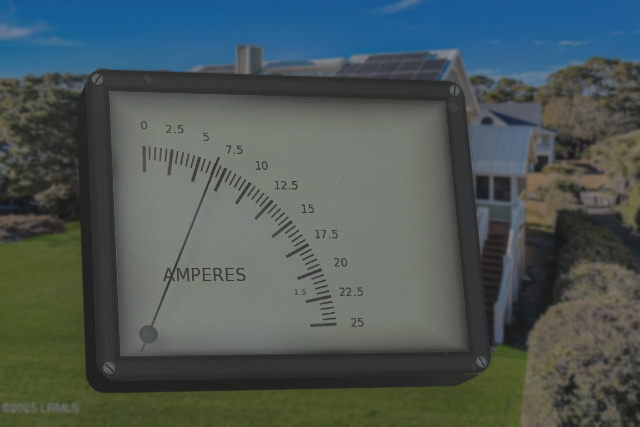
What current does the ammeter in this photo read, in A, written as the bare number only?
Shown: 6.5
